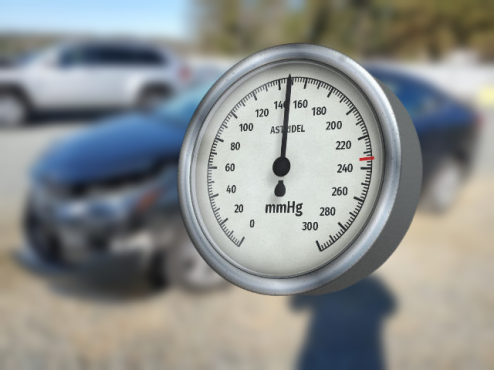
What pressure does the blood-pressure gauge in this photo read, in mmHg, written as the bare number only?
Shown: 150
